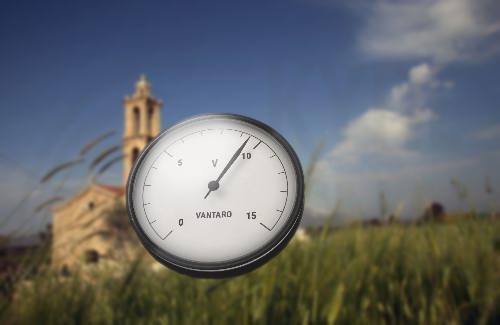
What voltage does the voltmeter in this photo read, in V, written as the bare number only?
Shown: 9.5
